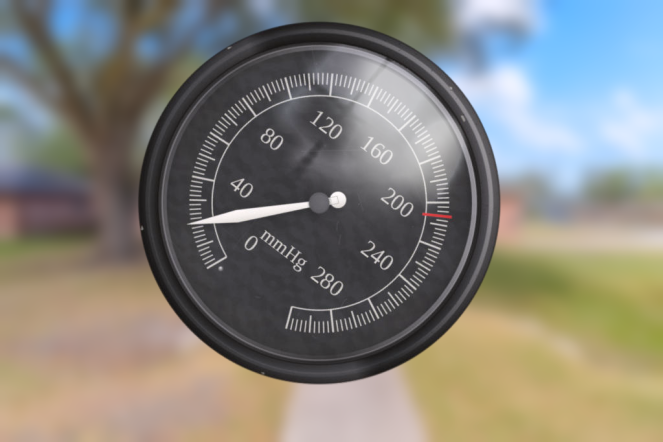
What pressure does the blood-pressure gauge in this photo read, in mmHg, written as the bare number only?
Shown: 20
